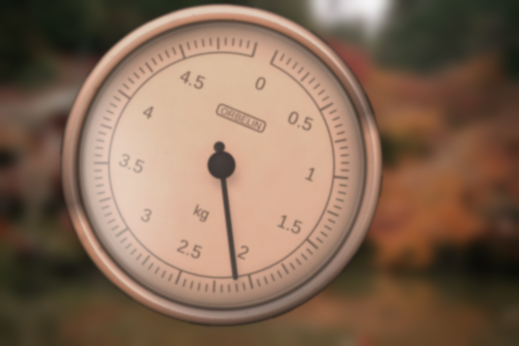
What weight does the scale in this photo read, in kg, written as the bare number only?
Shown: 2.1
